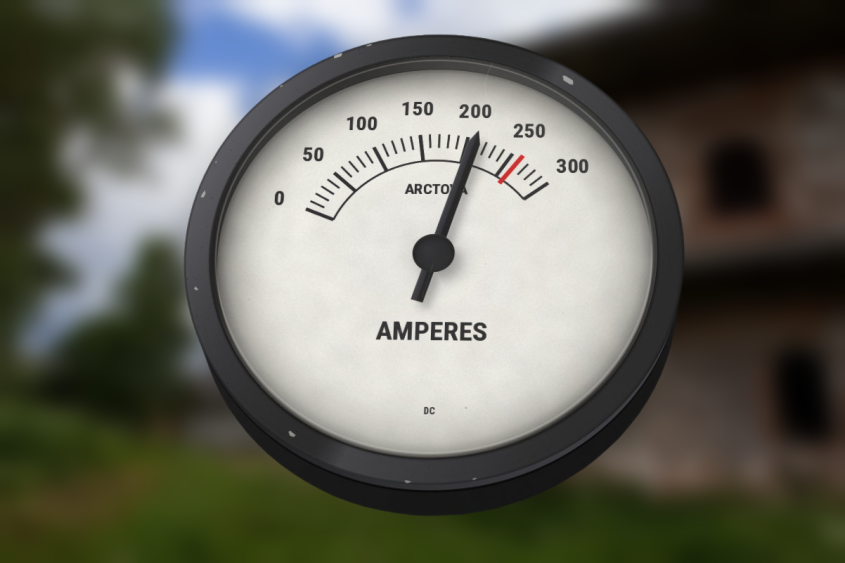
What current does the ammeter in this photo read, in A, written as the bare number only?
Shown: 210
